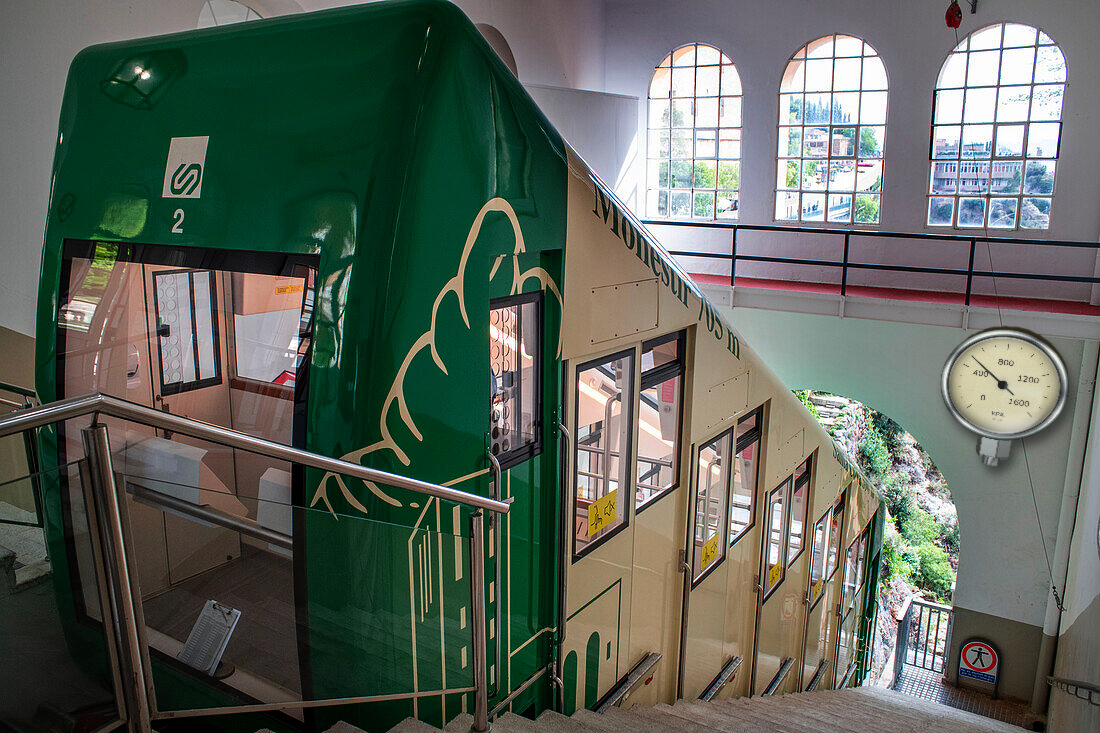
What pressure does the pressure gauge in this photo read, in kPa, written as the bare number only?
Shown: 500
